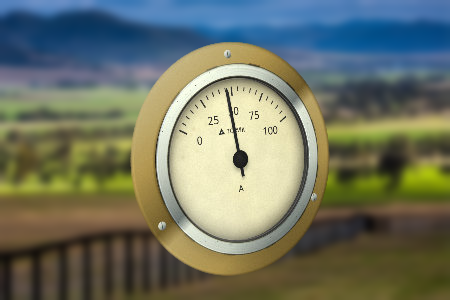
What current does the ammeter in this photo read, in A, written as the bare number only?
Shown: 45
